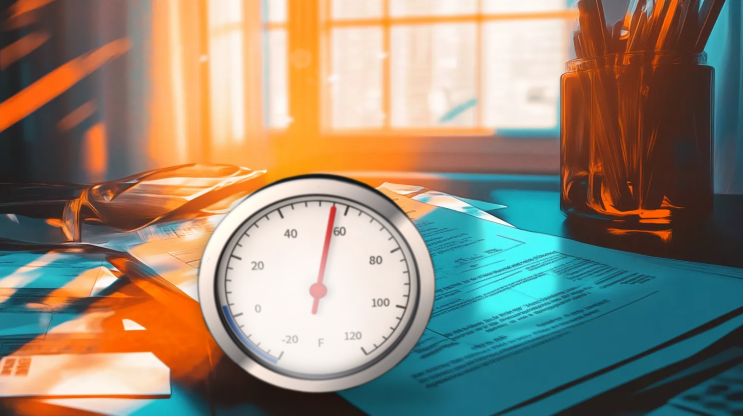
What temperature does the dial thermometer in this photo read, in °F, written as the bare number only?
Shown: 56
